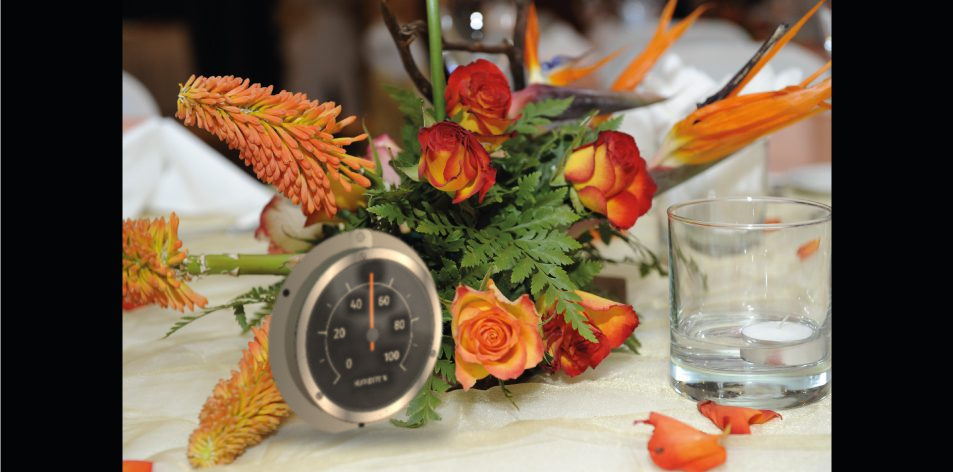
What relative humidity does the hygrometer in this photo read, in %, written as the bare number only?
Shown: 50
